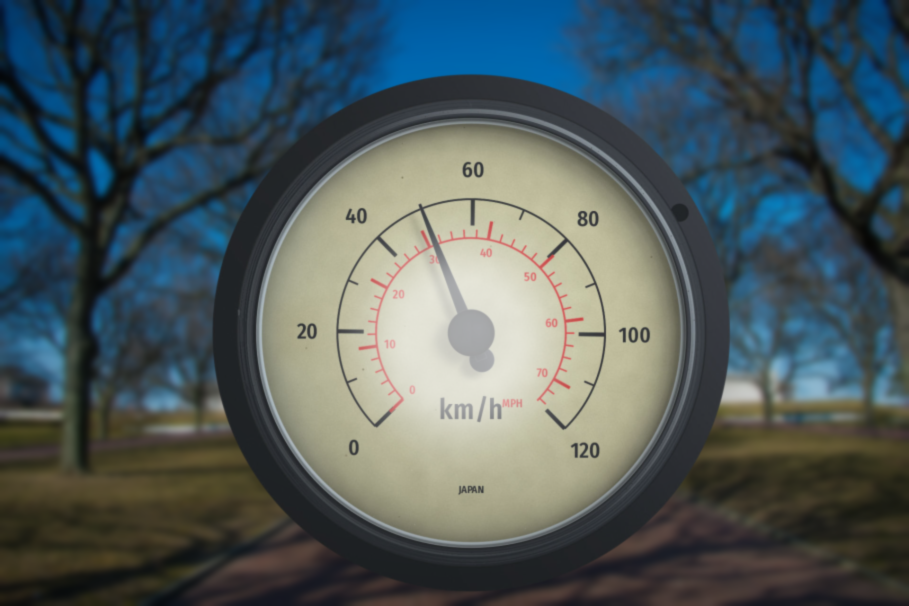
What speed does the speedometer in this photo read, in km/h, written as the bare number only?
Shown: 50
